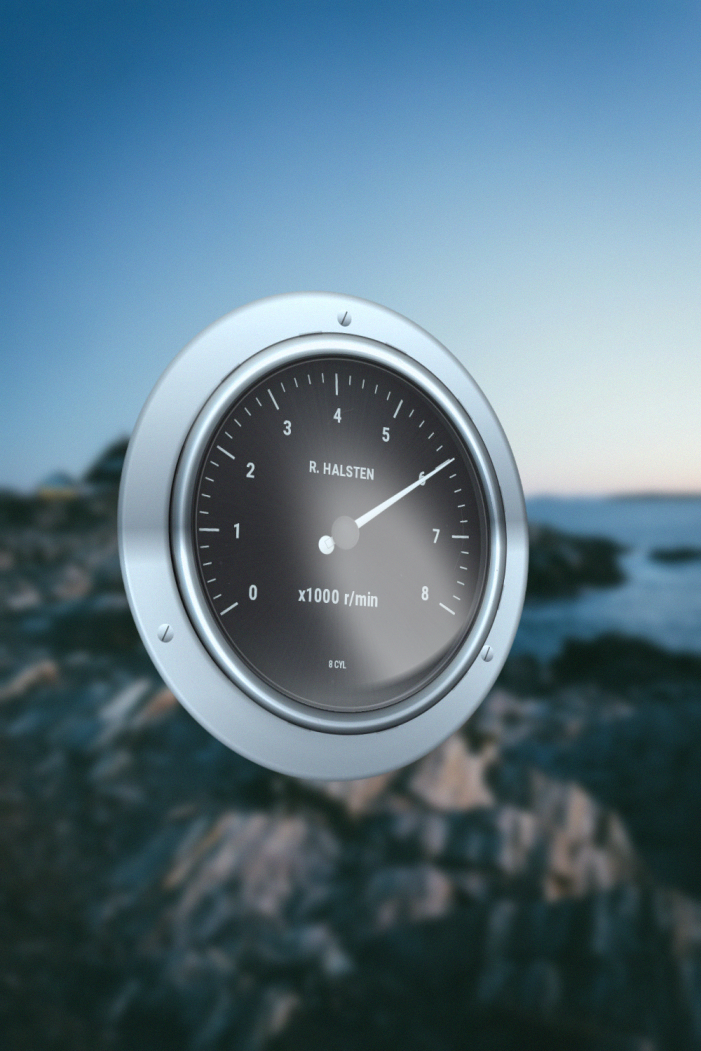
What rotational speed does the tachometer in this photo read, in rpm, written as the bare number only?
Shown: 6000
